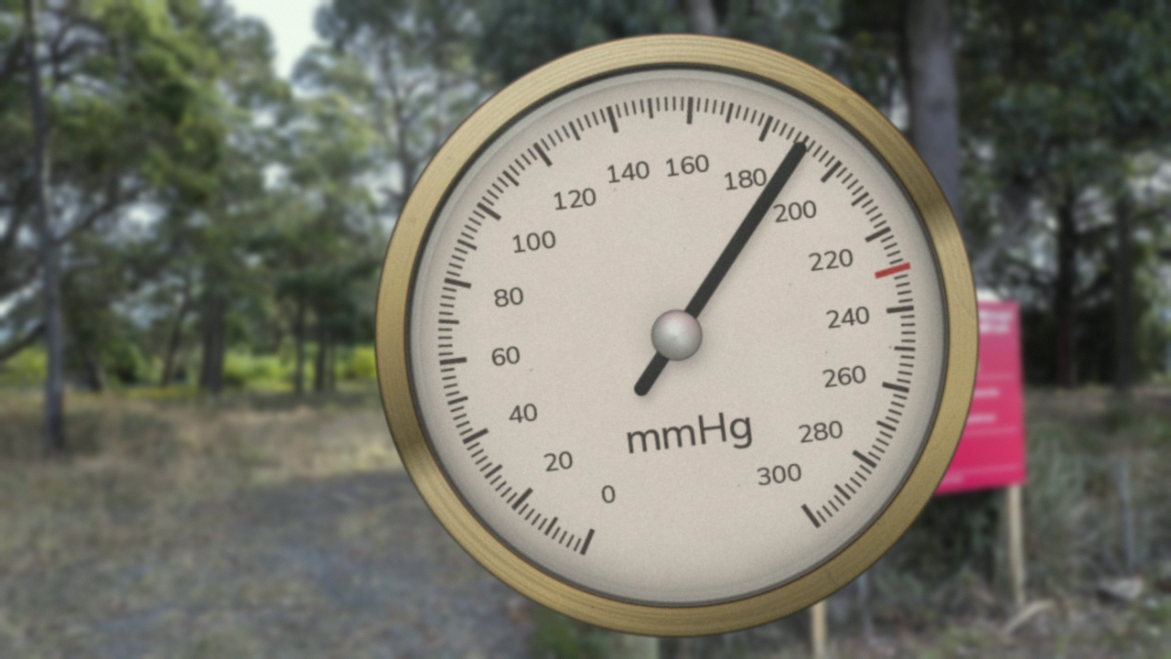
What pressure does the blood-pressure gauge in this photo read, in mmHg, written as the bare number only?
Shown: 190
